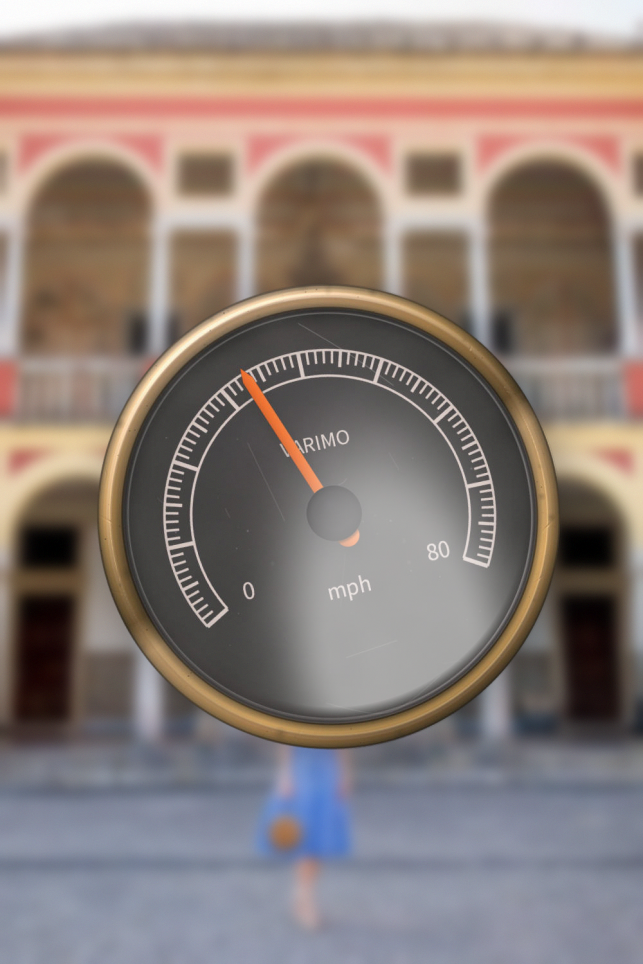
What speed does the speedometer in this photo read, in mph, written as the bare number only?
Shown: 33
